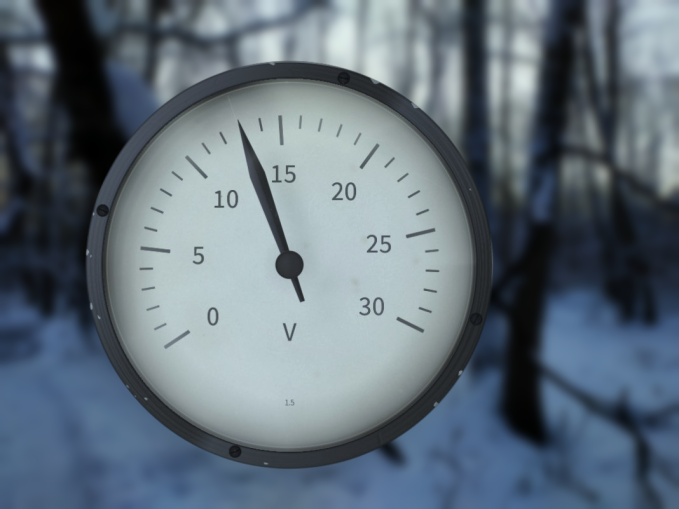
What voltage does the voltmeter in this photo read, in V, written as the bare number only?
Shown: 13
